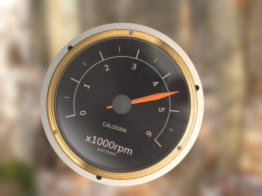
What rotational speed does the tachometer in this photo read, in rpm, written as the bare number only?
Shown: 4500
